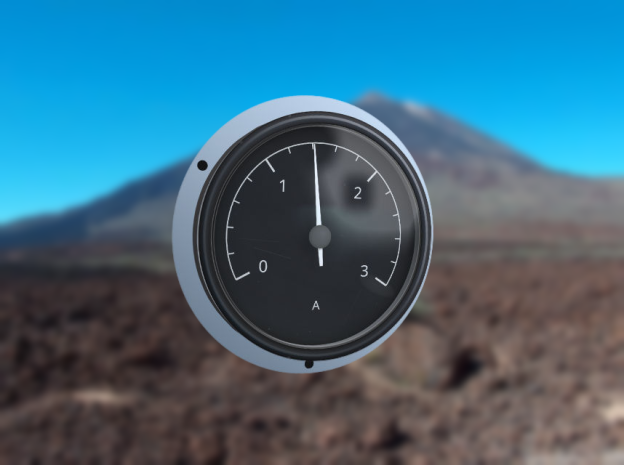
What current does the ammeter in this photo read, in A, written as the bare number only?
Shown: 1.4
